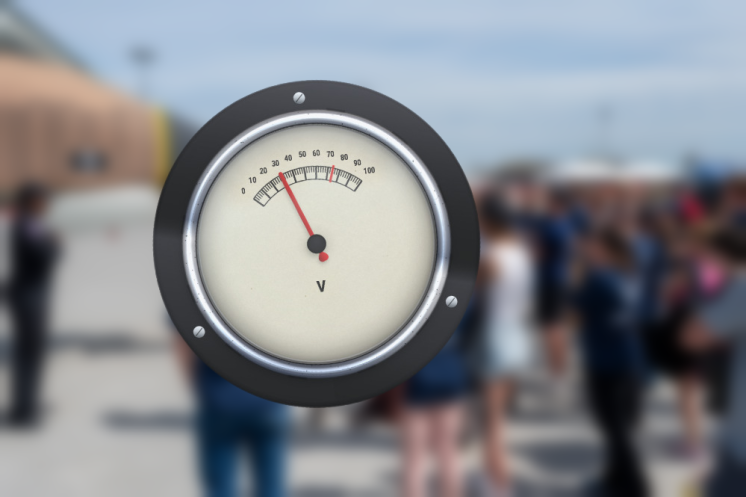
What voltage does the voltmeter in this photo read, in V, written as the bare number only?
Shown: 30
